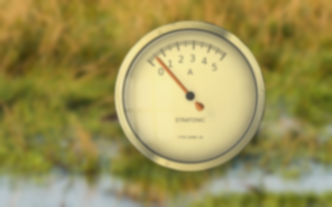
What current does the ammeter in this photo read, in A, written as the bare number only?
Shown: 0.5
